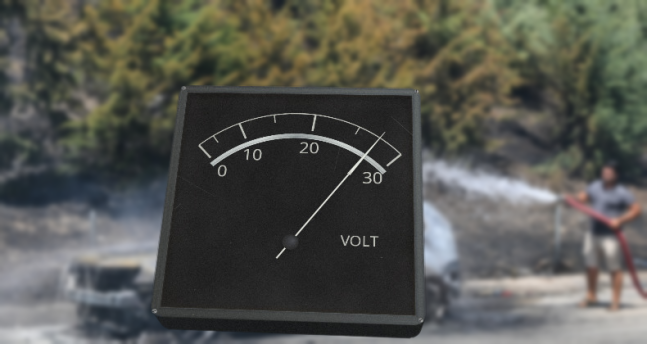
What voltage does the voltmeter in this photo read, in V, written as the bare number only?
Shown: 27.5
